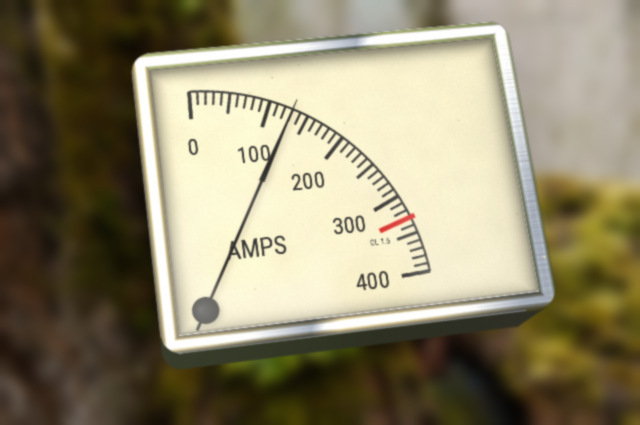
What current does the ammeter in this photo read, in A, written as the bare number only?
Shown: 130
